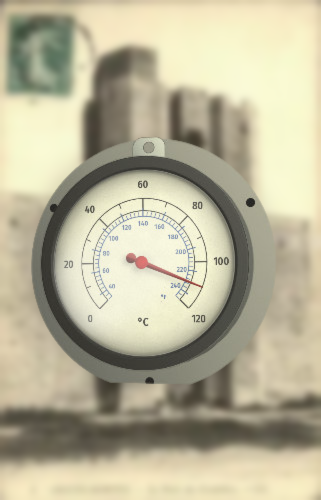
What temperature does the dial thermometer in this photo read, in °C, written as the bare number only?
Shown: 110
